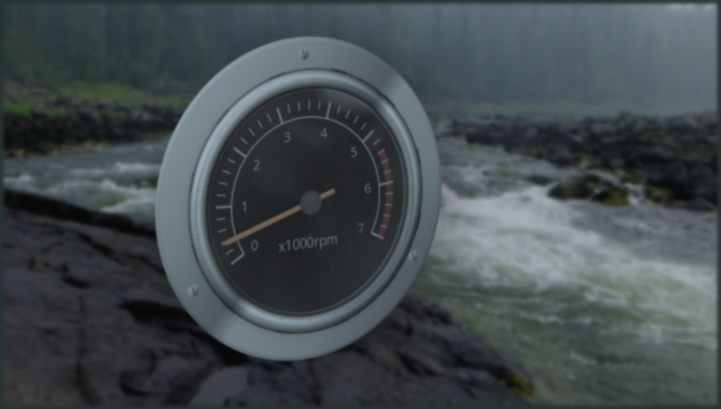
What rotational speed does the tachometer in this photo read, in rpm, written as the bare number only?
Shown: 400
